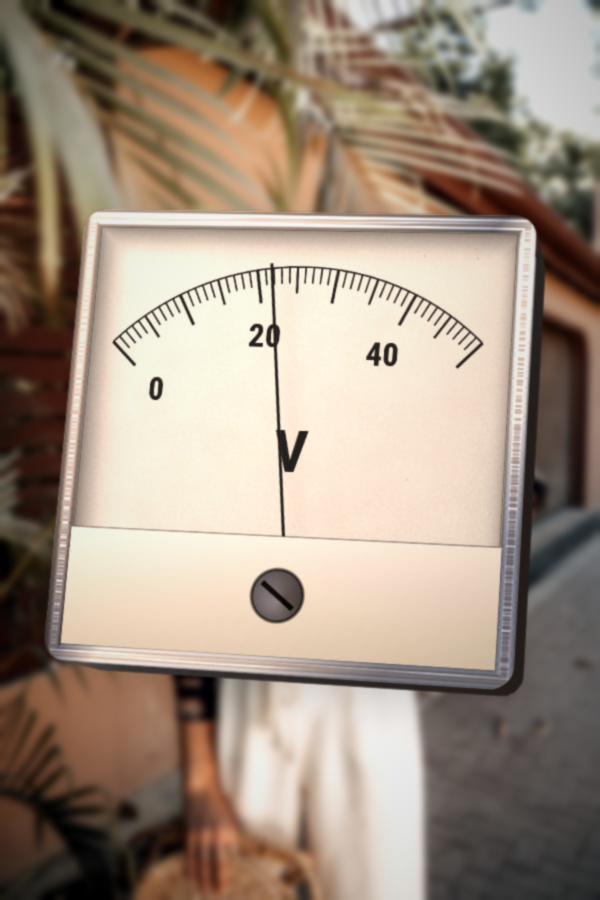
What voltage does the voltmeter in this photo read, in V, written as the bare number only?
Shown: 22
